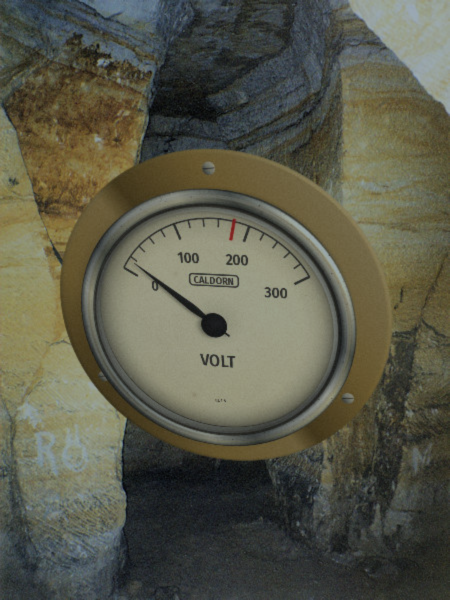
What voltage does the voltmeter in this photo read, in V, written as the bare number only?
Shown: 20
